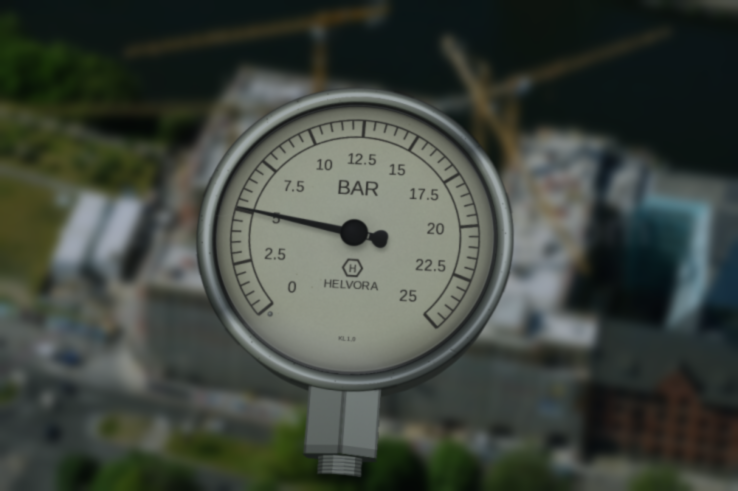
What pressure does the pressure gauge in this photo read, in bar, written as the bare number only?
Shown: 5
